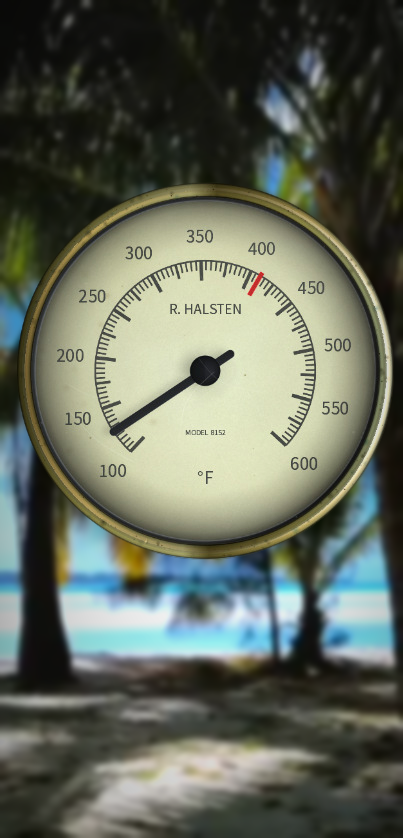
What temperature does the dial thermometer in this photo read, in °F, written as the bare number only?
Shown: 125
